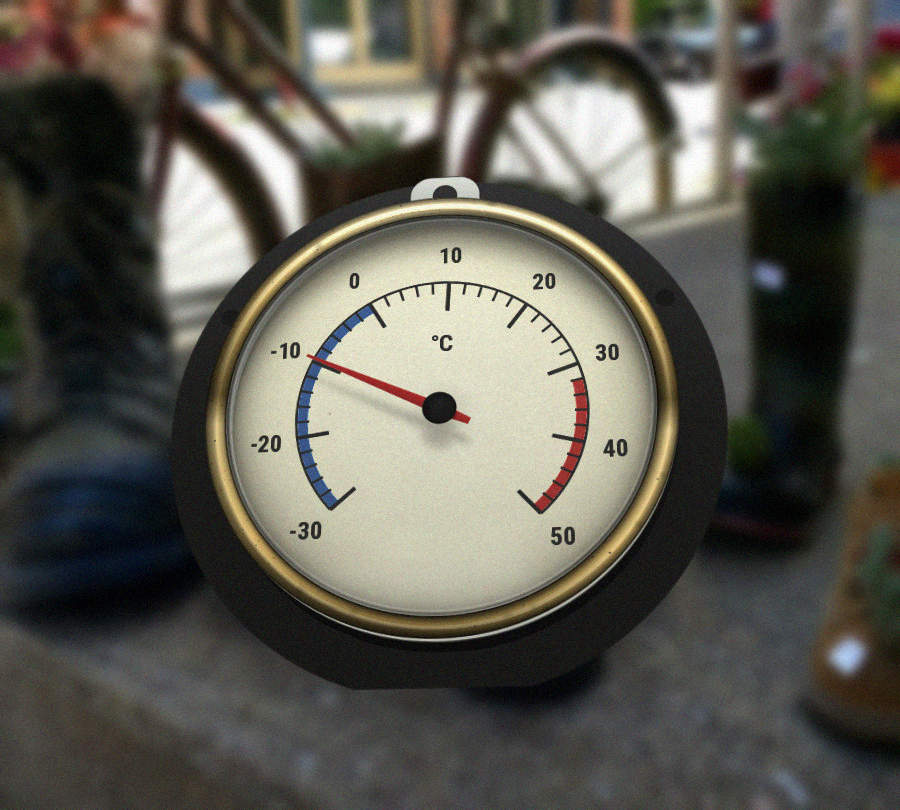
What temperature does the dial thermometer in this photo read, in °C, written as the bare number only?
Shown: -10
